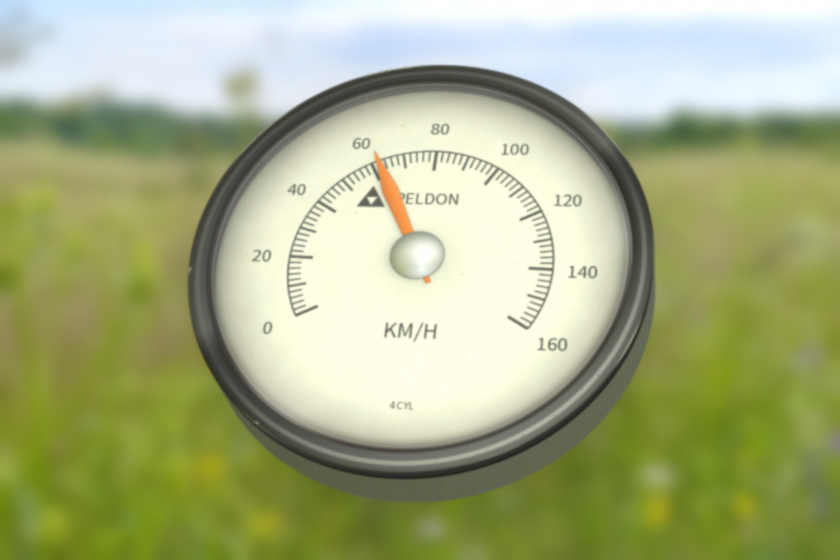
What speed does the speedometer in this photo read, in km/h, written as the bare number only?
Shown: 62
